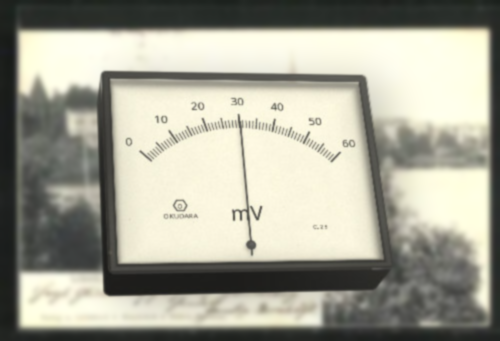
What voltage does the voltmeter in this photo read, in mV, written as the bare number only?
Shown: 30
